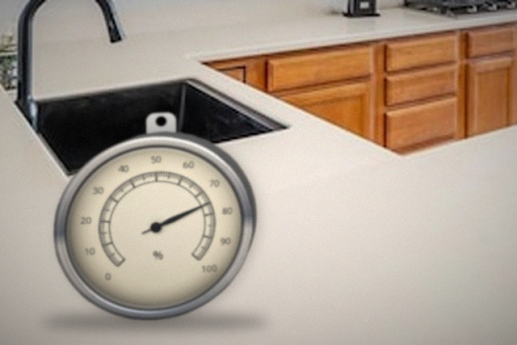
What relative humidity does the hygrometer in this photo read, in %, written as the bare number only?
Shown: 75
